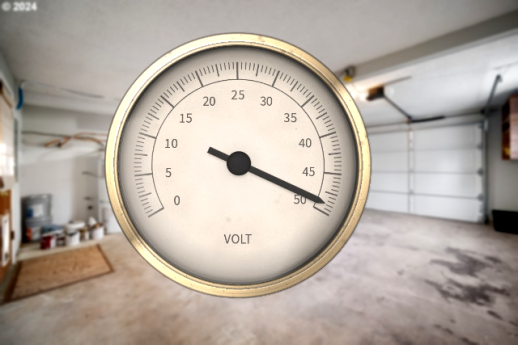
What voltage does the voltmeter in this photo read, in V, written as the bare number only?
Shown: 49
